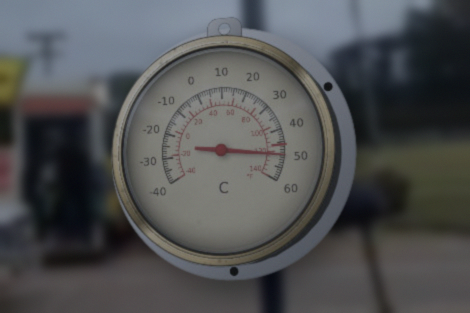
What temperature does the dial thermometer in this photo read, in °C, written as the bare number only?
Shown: 50
